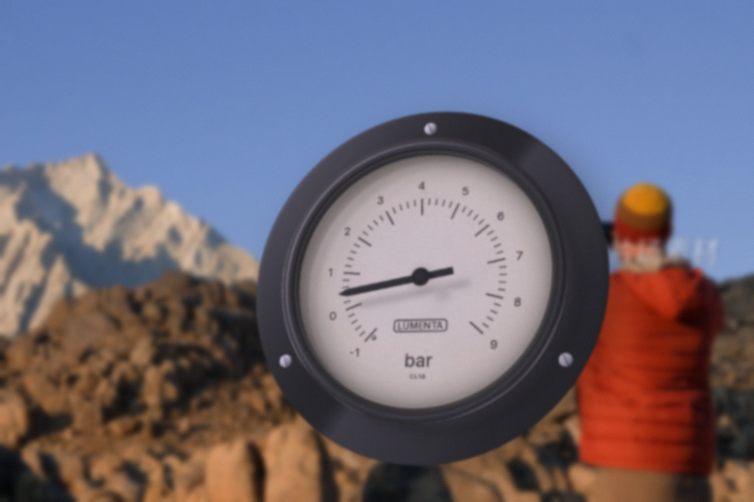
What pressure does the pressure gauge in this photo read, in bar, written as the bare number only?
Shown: 0.4
